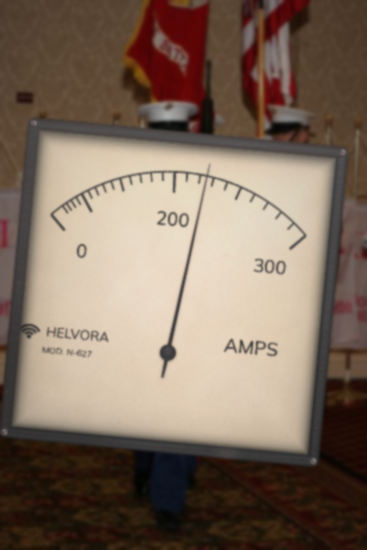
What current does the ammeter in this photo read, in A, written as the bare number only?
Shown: 225
